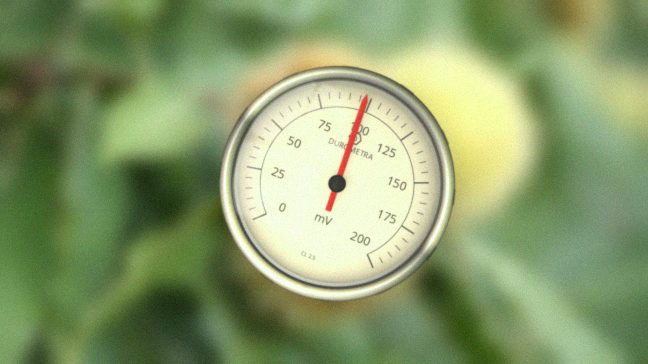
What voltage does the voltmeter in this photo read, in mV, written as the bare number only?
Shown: 97.5
